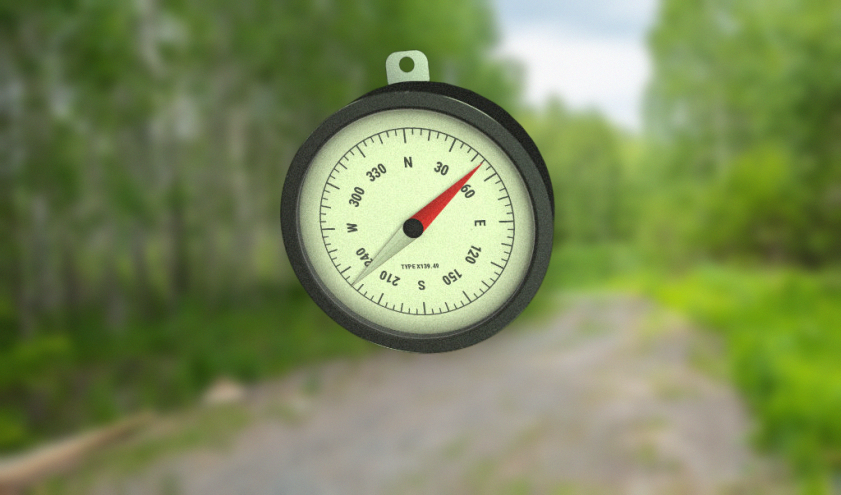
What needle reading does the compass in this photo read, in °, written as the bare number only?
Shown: 50
